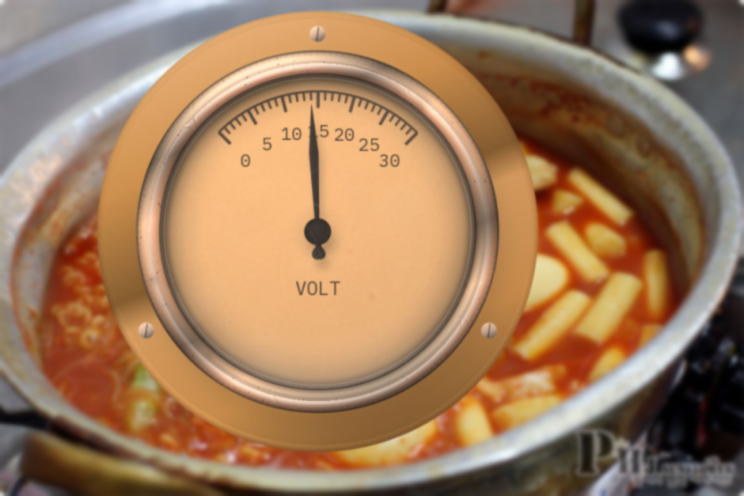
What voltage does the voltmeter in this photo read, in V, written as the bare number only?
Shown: 14
